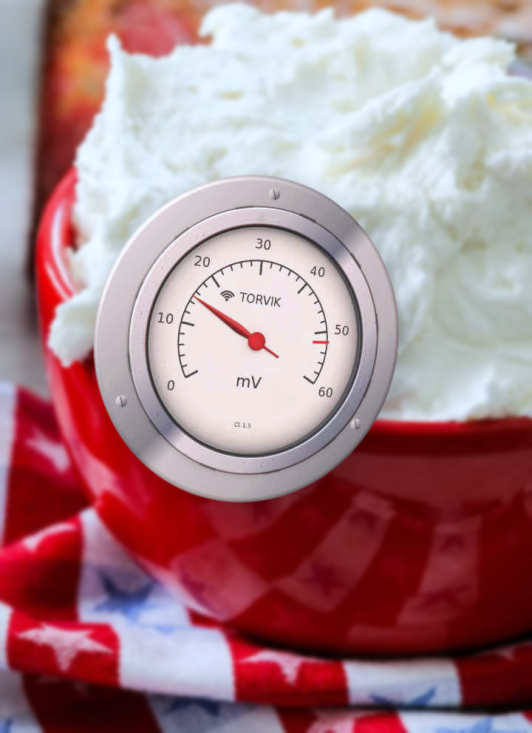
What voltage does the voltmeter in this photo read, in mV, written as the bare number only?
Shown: 15
